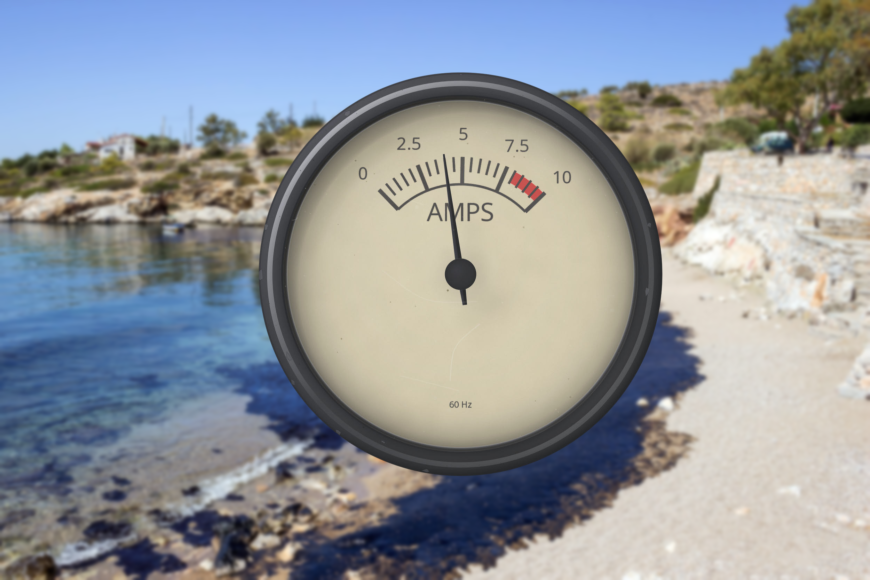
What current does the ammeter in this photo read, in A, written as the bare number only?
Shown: 4
